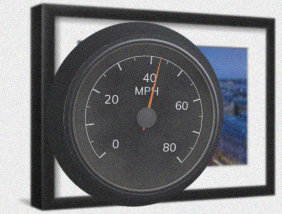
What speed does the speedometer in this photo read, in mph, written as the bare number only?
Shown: 42.5
